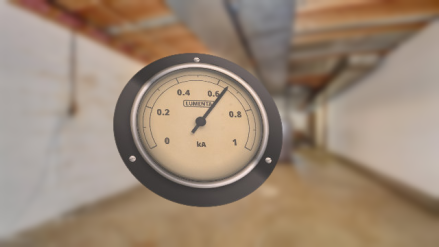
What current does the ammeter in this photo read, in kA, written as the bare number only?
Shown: 0.65
